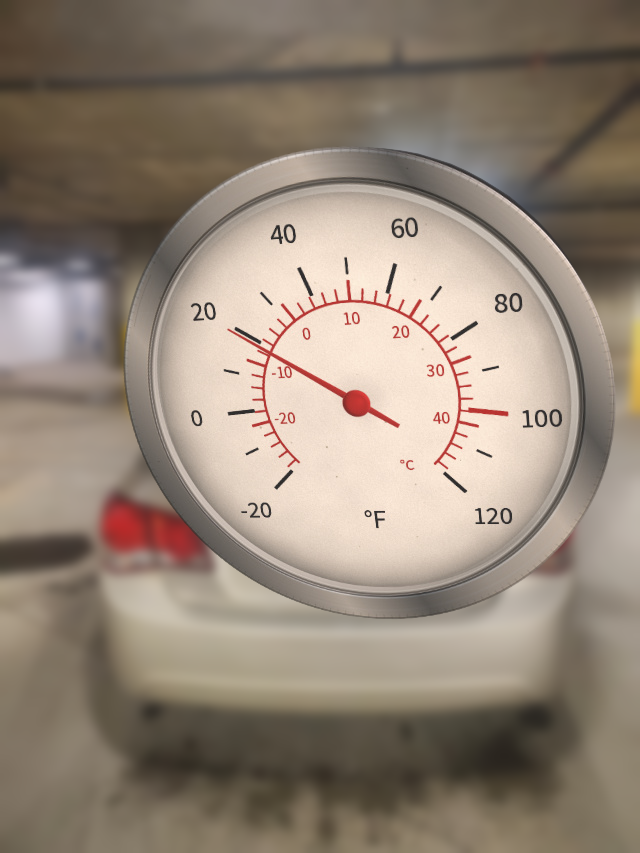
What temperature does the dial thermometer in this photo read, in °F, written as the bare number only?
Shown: 20
